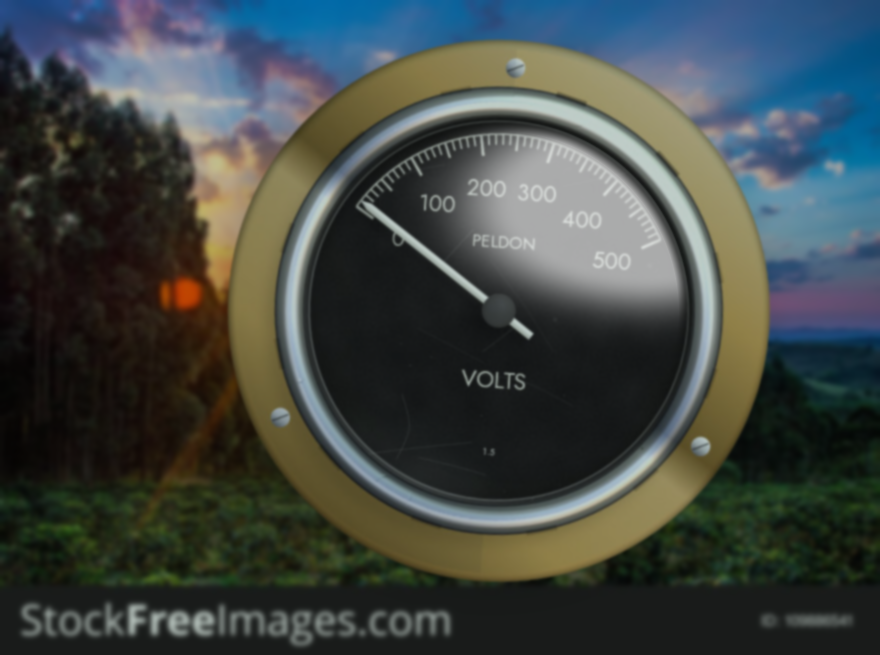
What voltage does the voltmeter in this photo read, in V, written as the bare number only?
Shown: 10
